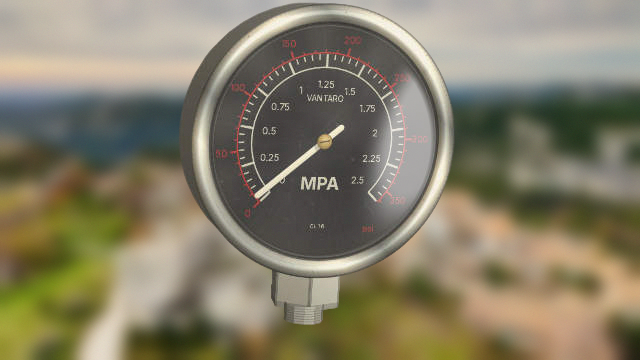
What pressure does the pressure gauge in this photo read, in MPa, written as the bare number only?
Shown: 0.05
